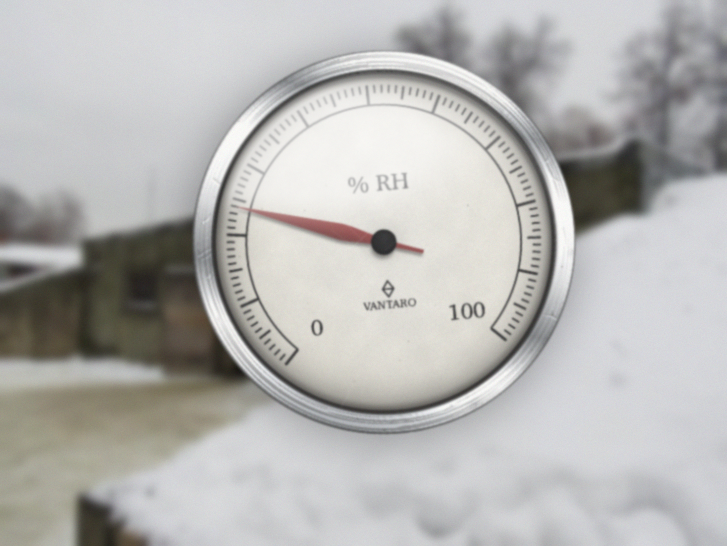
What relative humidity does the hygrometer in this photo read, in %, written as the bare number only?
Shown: 24
